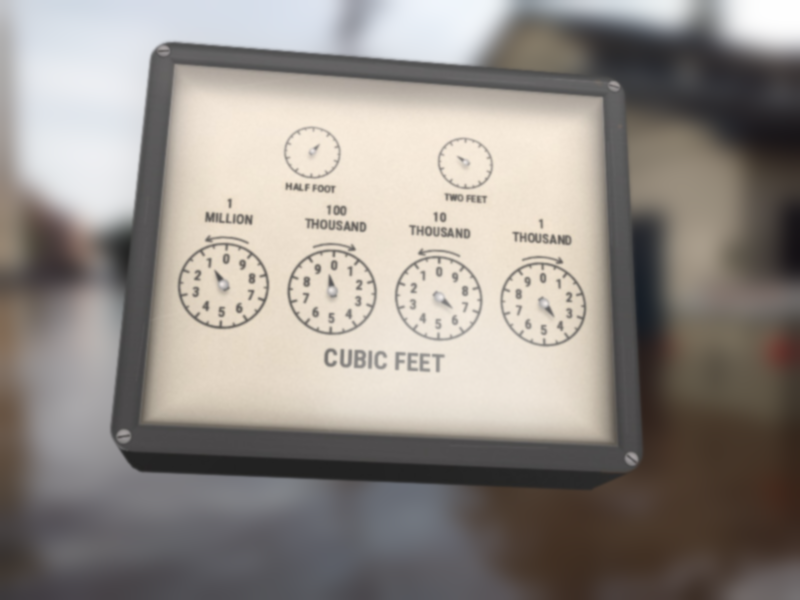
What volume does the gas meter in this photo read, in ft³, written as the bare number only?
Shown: 96400
